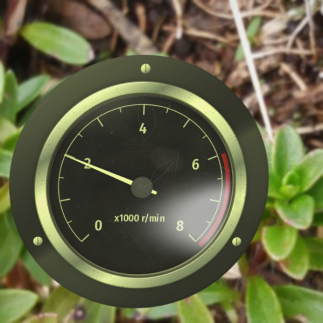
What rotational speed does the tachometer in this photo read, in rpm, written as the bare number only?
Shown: 2000
